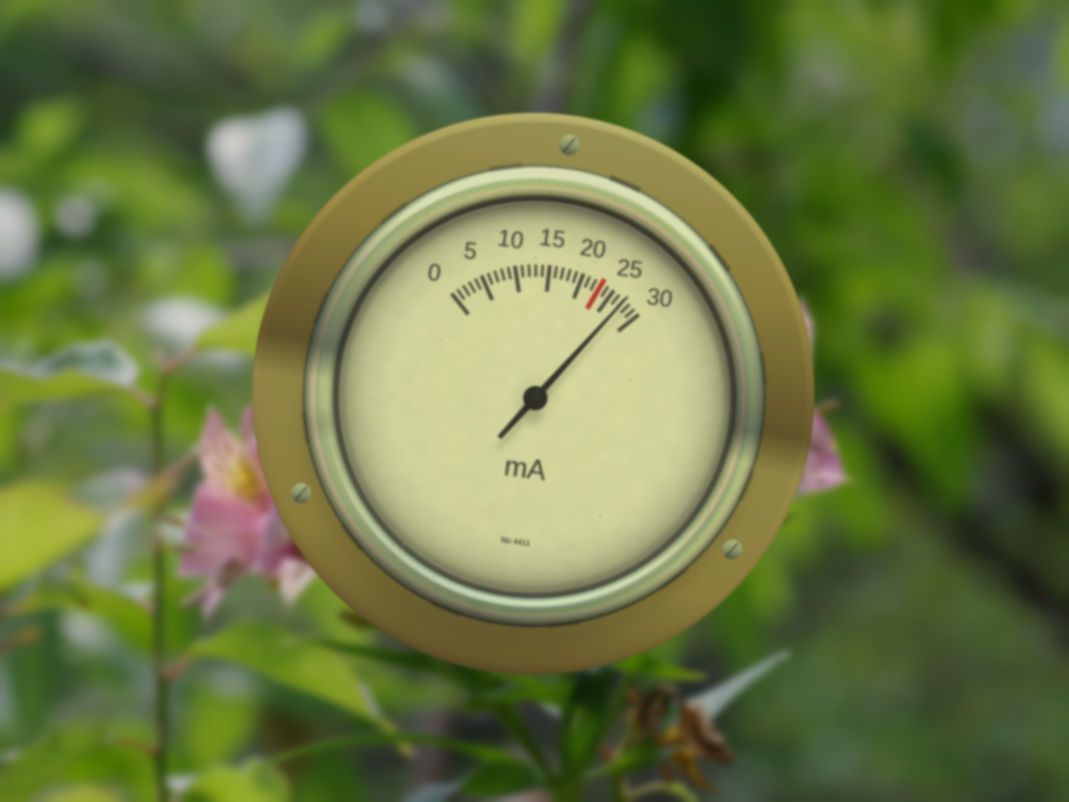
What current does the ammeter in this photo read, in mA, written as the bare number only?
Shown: 27
